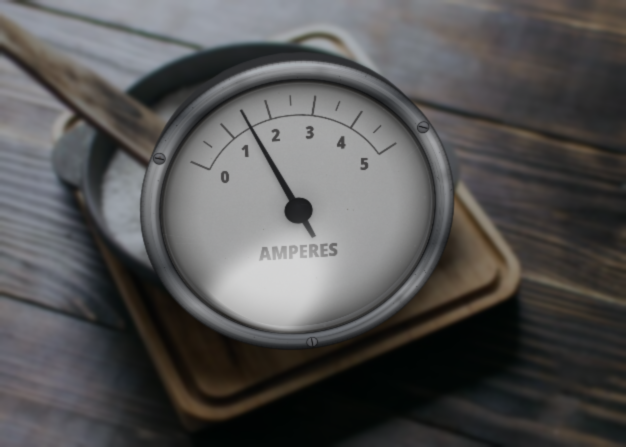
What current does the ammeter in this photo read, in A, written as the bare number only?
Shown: 1.5
